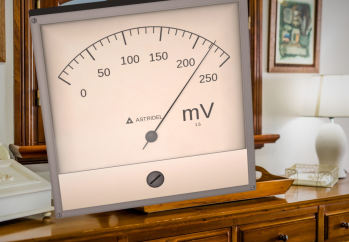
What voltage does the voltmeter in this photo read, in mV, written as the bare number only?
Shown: 220
